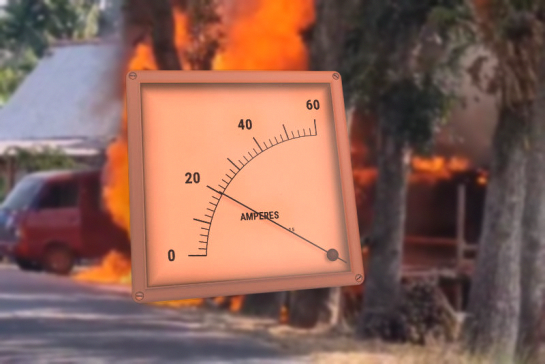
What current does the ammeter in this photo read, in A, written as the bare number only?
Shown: 20
